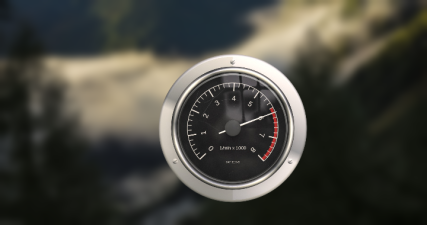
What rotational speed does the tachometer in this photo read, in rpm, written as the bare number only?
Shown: 6000
